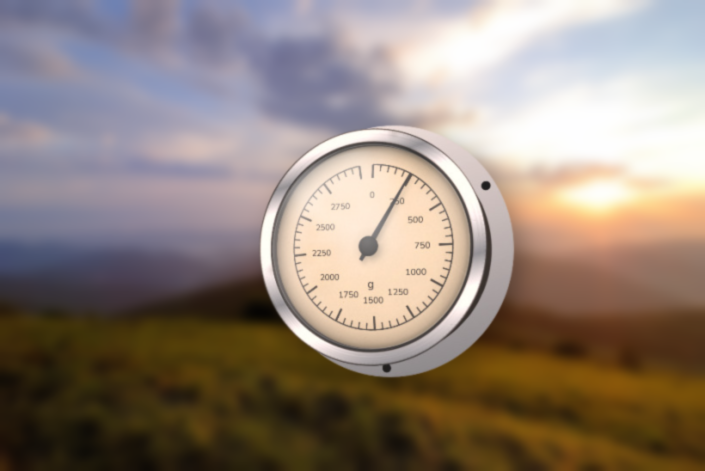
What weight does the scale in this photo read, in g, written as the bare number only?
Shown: 250
